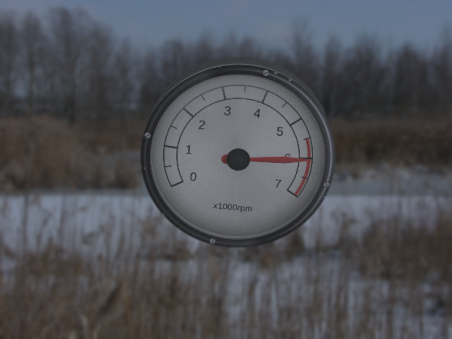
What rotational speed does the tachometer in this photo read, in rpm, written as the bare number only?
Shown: 6000
